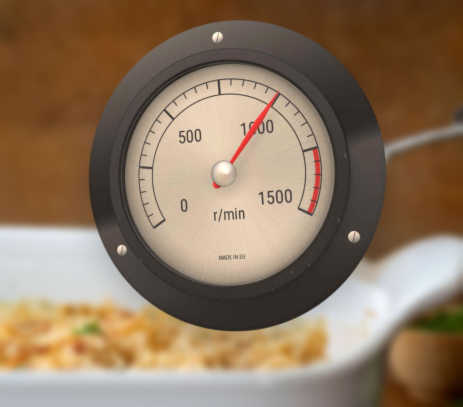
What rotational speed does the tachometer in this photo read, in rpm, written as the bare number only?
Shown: 1000
